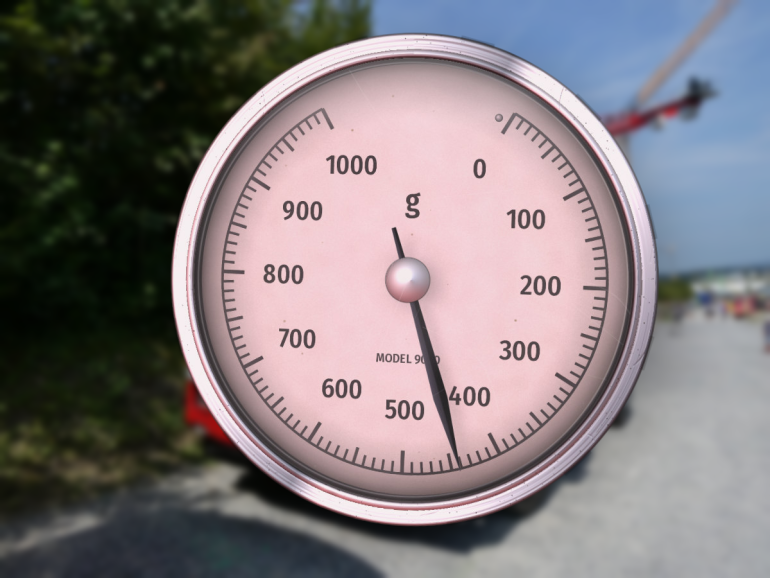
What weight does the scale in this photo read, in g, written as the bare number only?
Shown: 440
